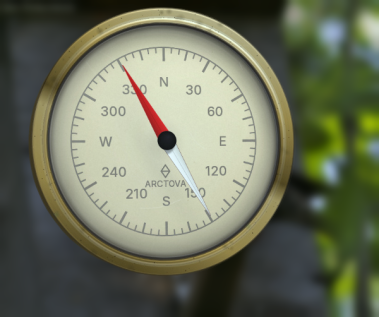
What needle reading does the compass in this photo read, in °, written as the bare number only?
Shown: 330
